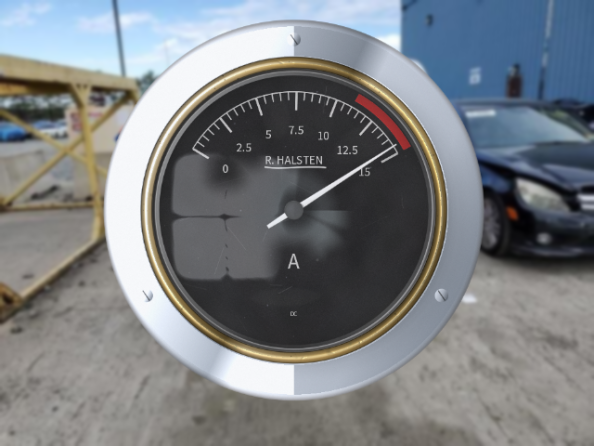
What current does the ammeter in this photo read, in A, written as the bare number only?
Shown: 14.5
